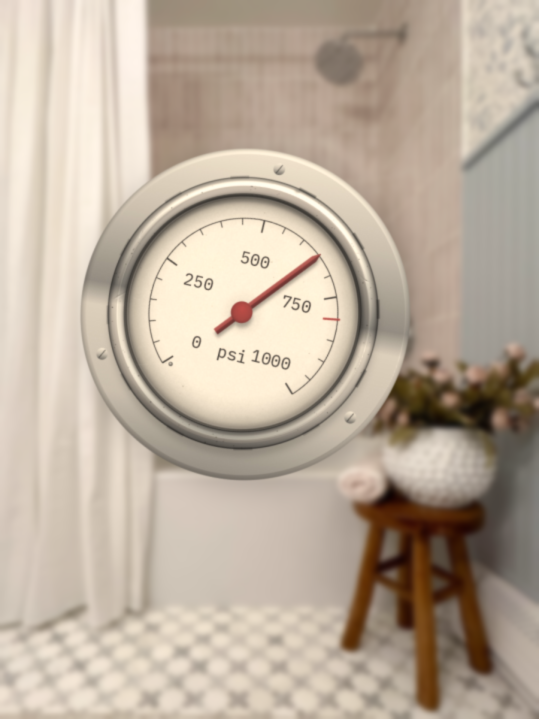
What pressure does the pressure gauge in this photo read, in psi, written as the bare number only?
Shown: 650
